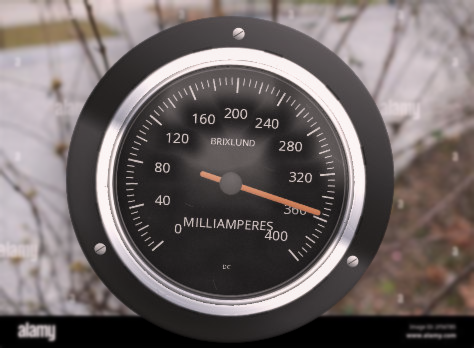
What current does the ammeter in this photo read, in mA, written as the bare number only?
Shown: 355
